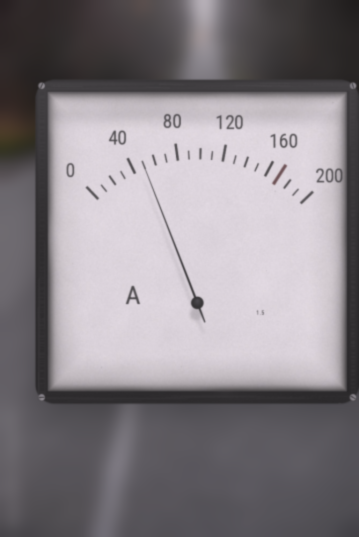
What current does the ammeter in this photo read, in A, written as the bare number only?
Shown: 50
